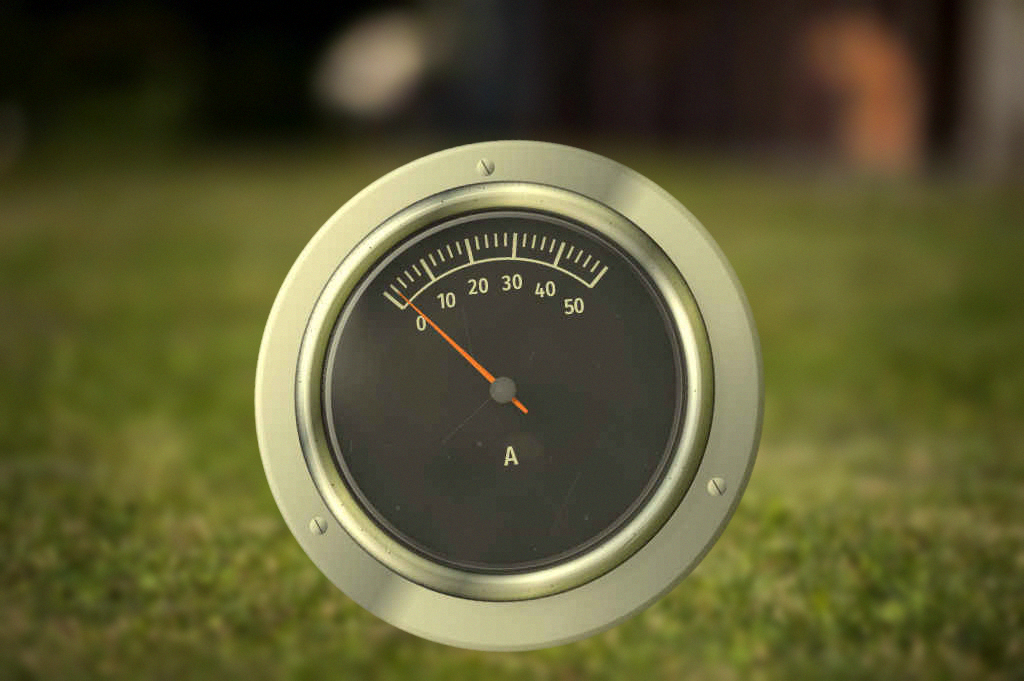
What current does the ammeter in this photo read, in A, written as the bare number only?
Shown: 2
